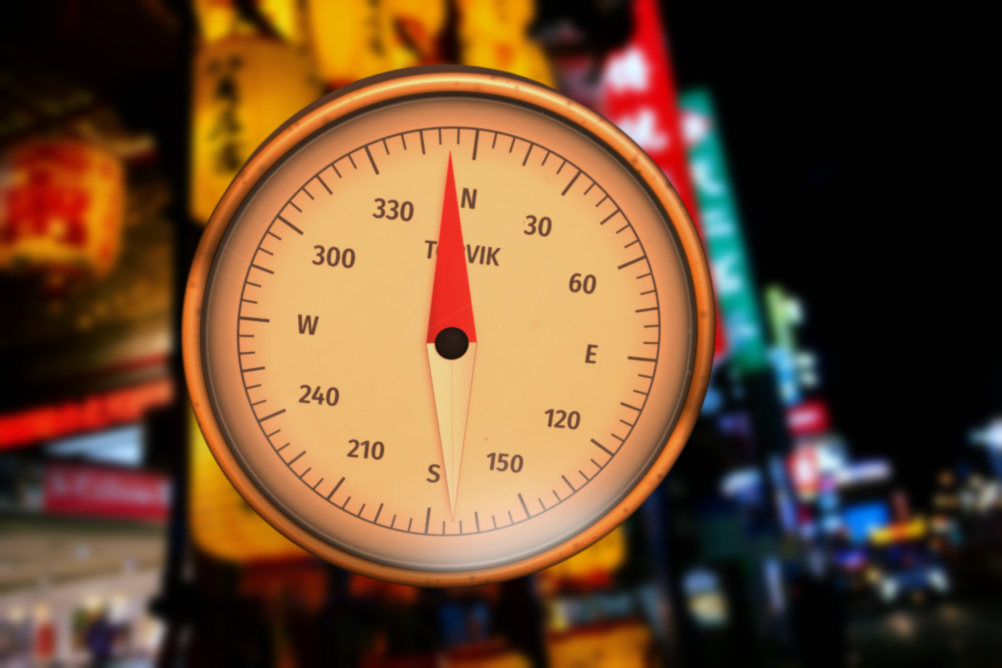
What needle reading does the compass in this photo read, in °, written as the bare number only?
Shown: 352.5
